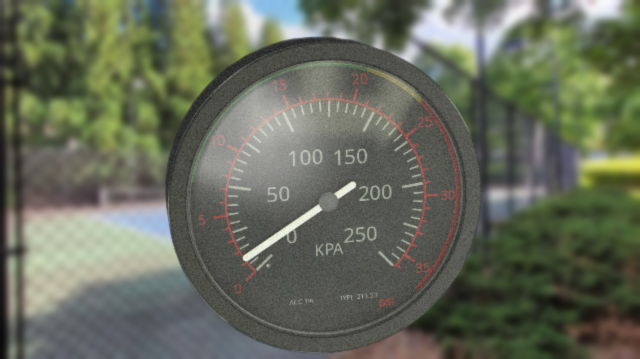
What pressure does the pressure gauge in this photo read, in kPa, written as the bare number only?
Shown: 10
